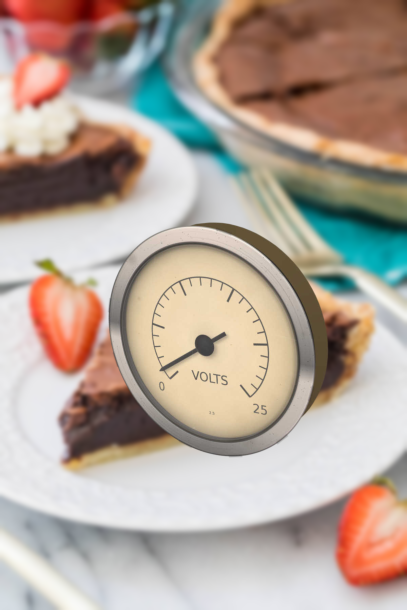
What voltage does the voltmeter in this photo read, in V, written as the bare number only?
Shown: 1
